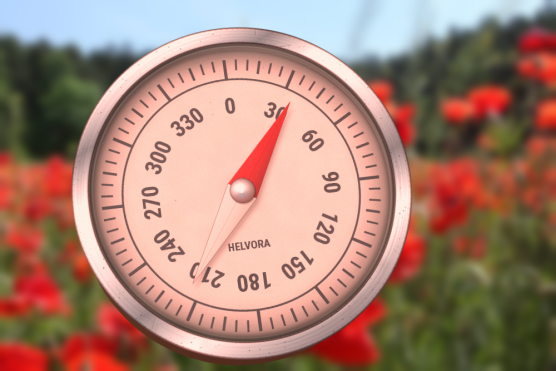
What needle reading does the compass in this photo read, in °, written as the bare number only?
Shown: 35
